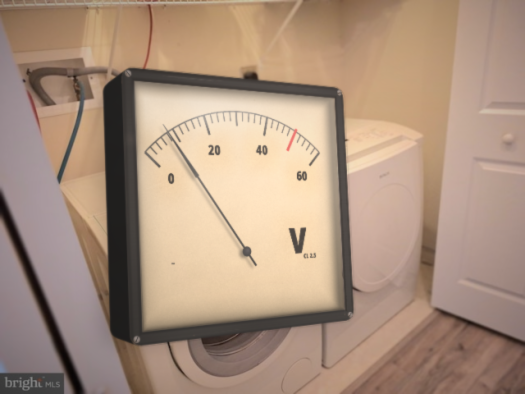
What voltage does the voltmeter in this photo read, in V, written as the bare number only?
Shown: 8
